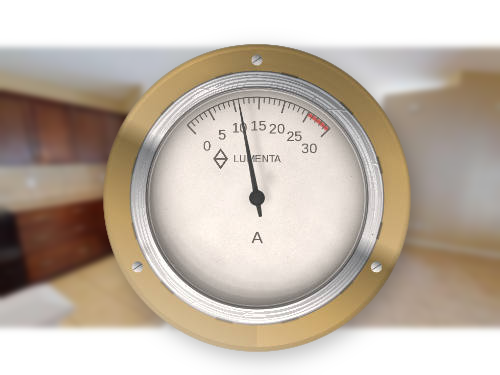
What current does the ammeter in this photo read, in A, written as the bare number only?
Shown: 11
